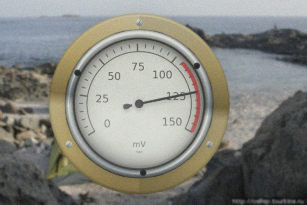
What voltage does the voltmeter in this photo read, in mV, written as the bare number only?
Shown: 125
